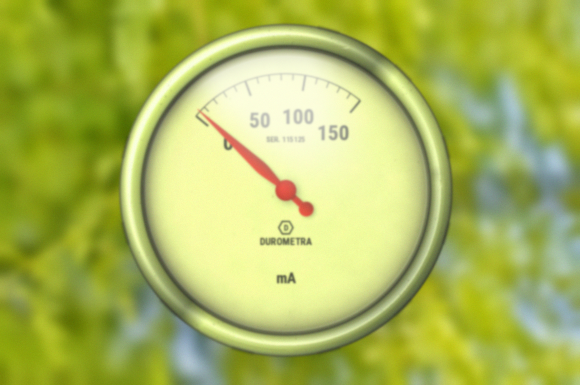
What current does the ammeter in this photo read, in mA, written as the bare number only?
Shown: 5
